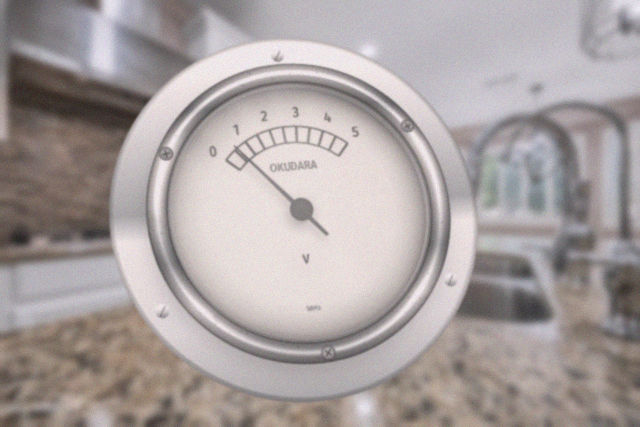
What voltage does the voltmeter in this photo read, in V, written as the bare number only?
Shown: 0.5
